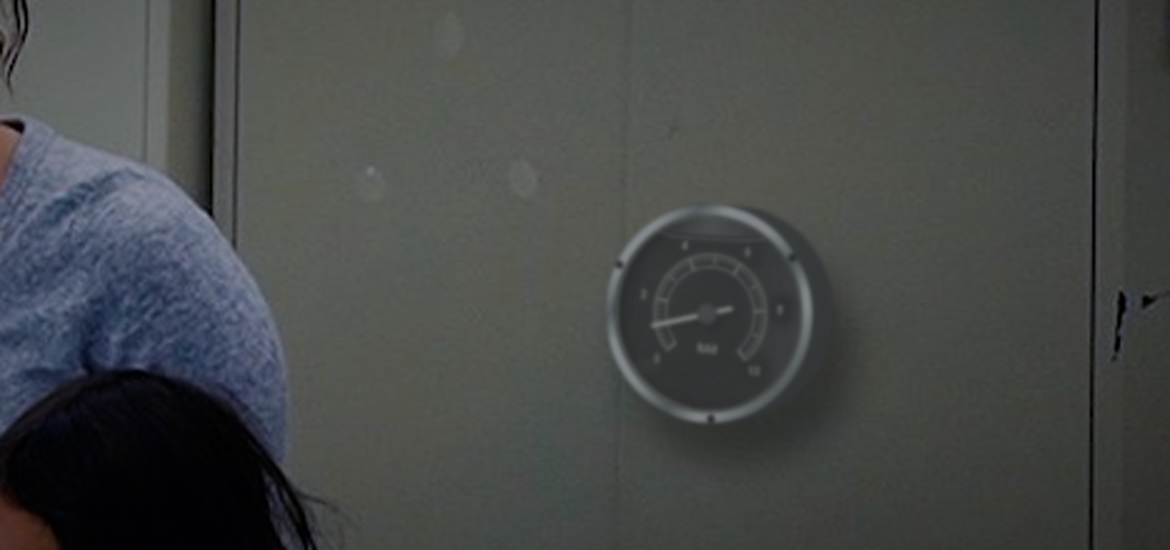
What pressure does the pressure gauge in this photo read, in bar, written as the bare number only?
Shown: 1
